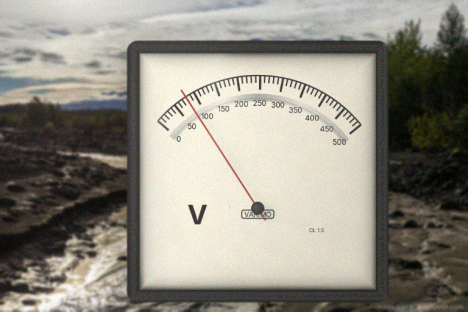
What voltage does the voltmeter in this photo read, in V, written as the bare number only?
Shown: 80
